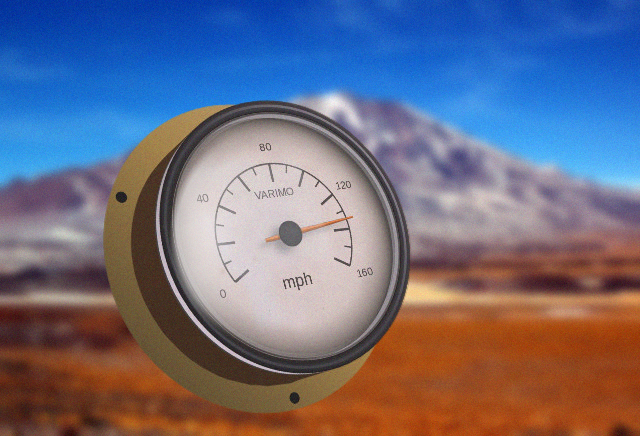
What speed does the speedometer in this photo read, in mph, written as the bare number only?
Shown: 135
